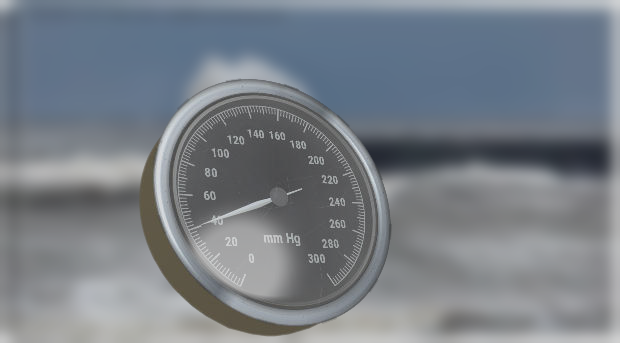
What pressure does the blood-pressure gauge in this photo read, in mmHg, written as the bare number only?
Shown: 40
